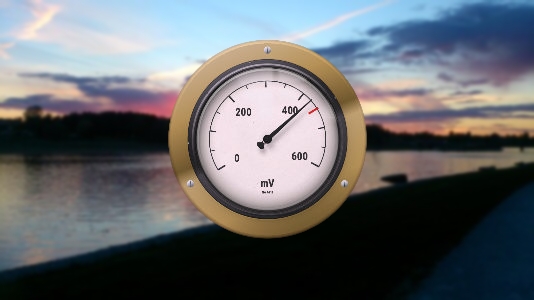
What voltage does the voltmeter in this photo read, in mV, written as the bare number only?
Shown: 425
